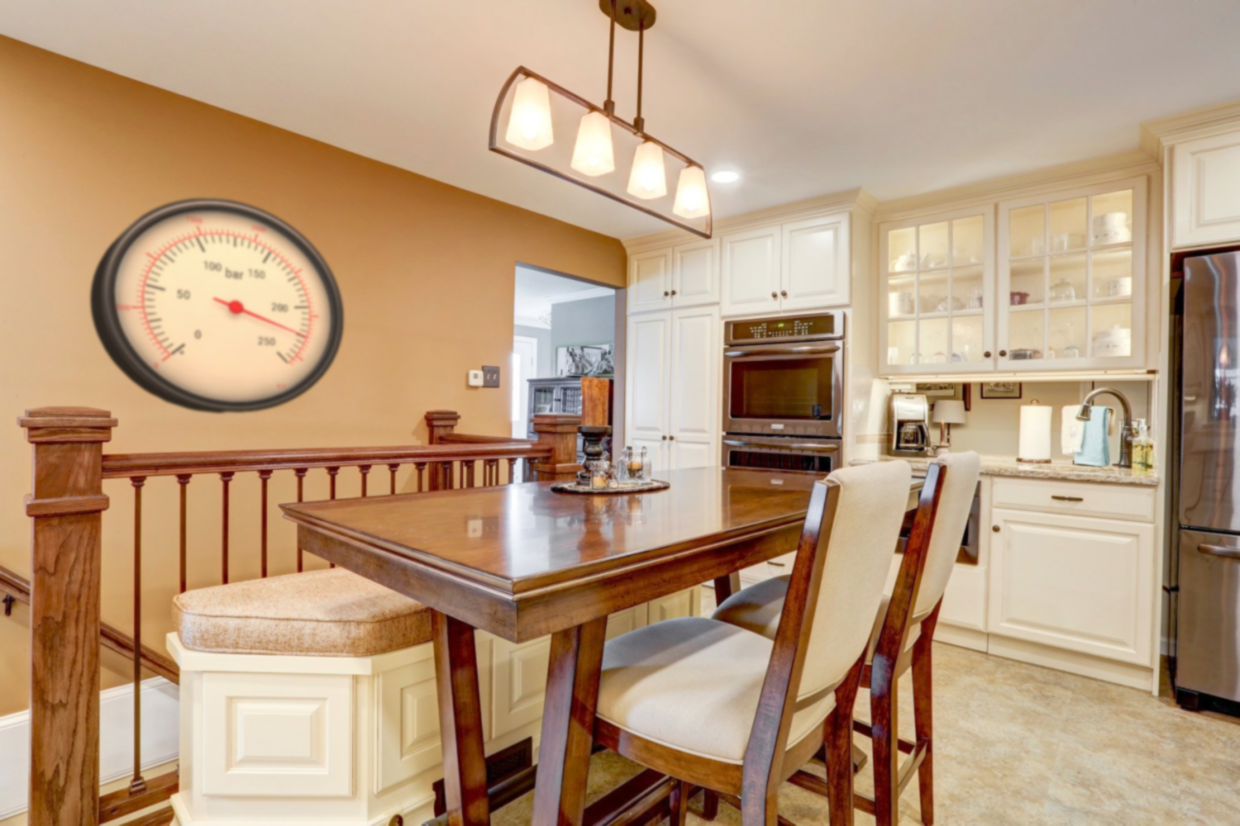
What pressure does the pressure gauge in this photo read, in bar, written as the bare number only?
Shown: 225
